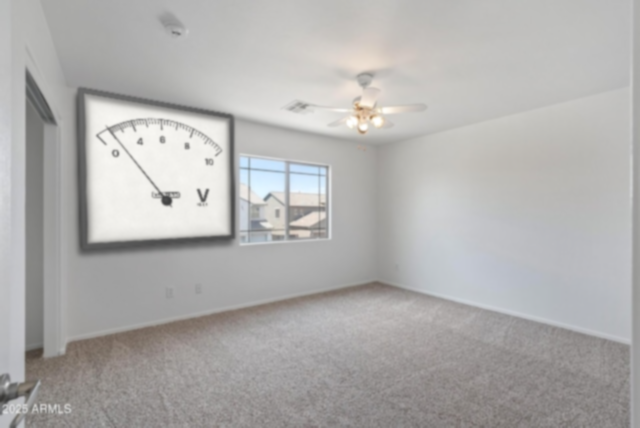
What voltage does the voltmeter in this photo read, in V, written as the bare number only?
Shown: 2
